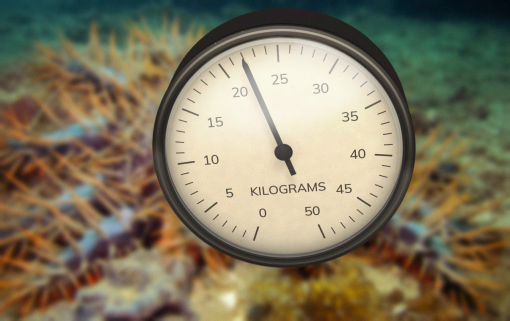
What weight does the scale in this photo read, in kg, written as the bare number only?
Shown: 22
